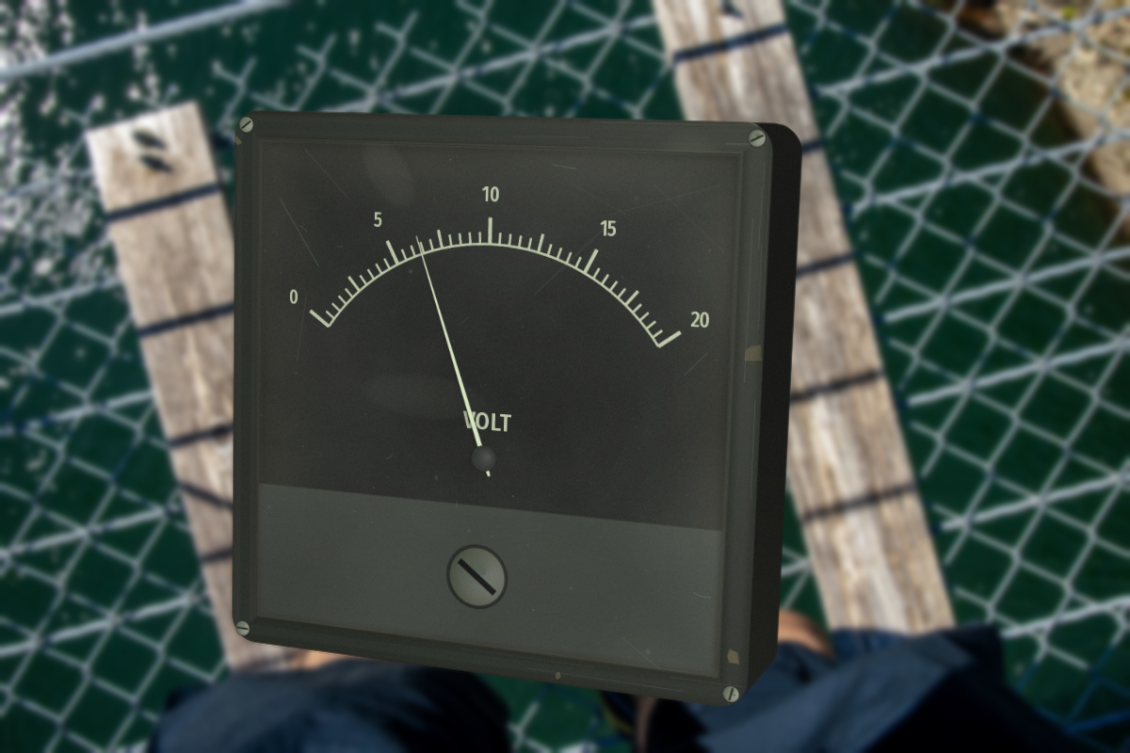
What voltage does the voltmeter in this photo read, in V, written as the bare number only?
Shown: 6.5
